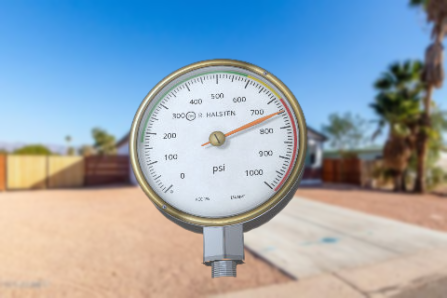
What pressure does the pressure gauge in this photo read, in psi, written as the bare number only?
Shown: 750
